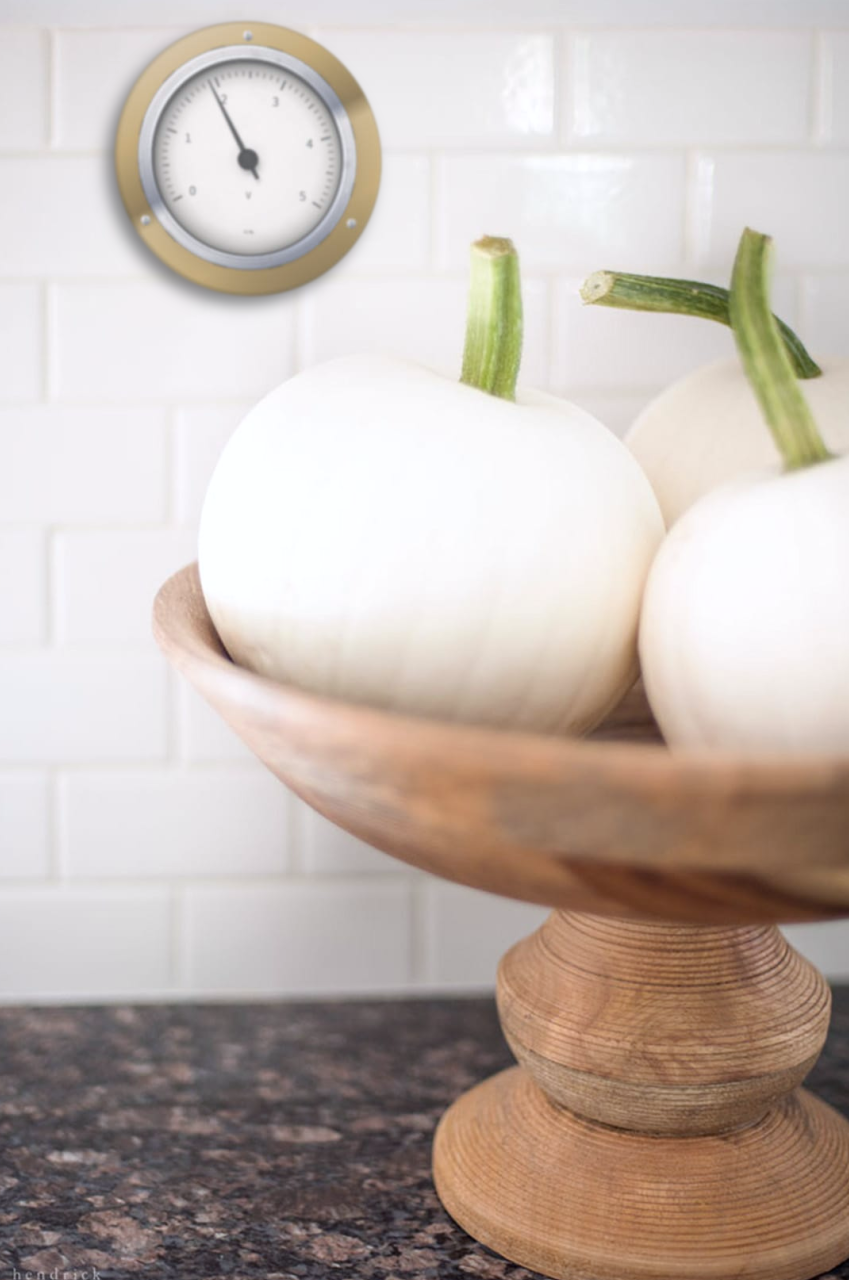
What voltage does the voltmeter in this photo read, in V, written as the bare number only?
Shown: 1.9
